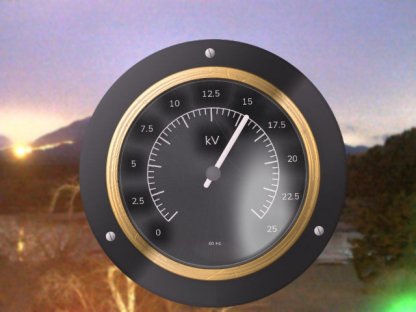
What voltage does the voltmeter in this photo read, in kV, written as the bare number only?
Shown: 15.5
